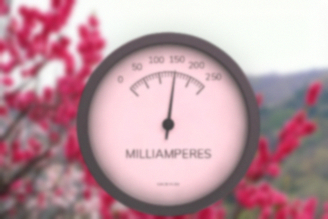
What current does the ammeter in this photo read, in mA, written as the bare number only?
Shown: 150
